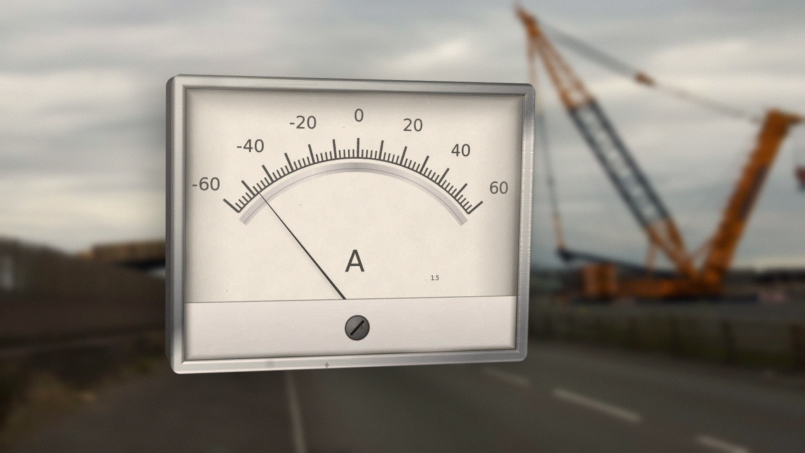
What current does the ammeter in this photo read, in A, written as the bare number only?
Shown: -48
